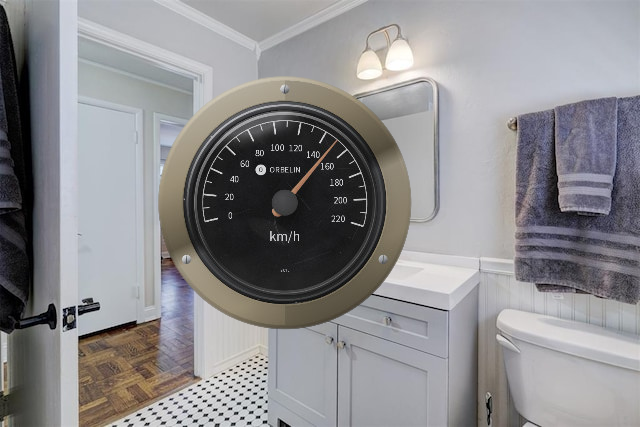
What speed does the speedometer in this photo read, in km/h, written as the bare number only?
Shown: 150
